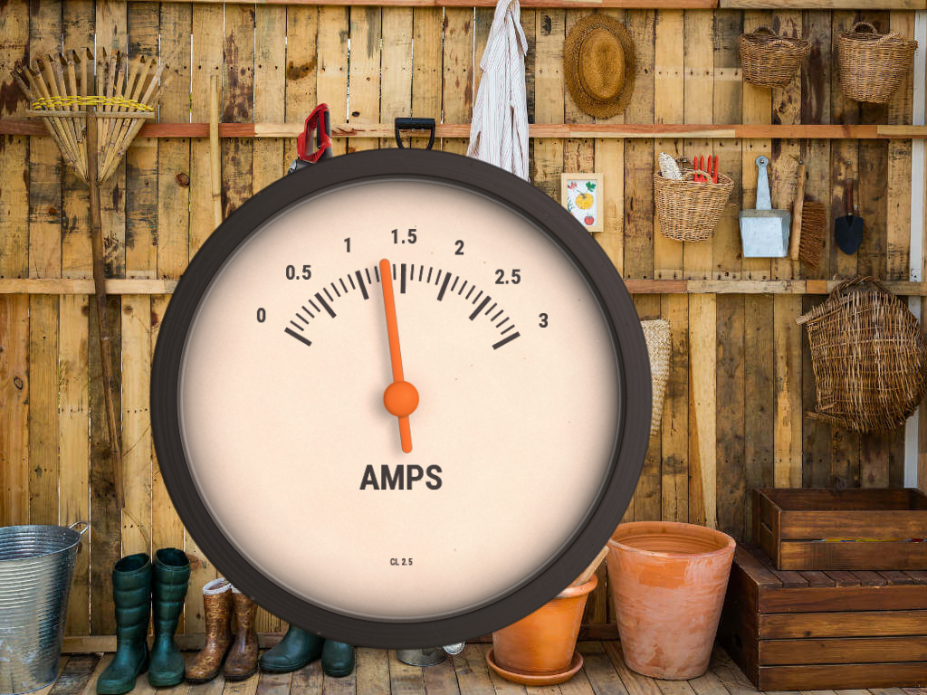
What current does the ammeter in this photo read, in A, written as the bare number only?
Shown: 1.3
